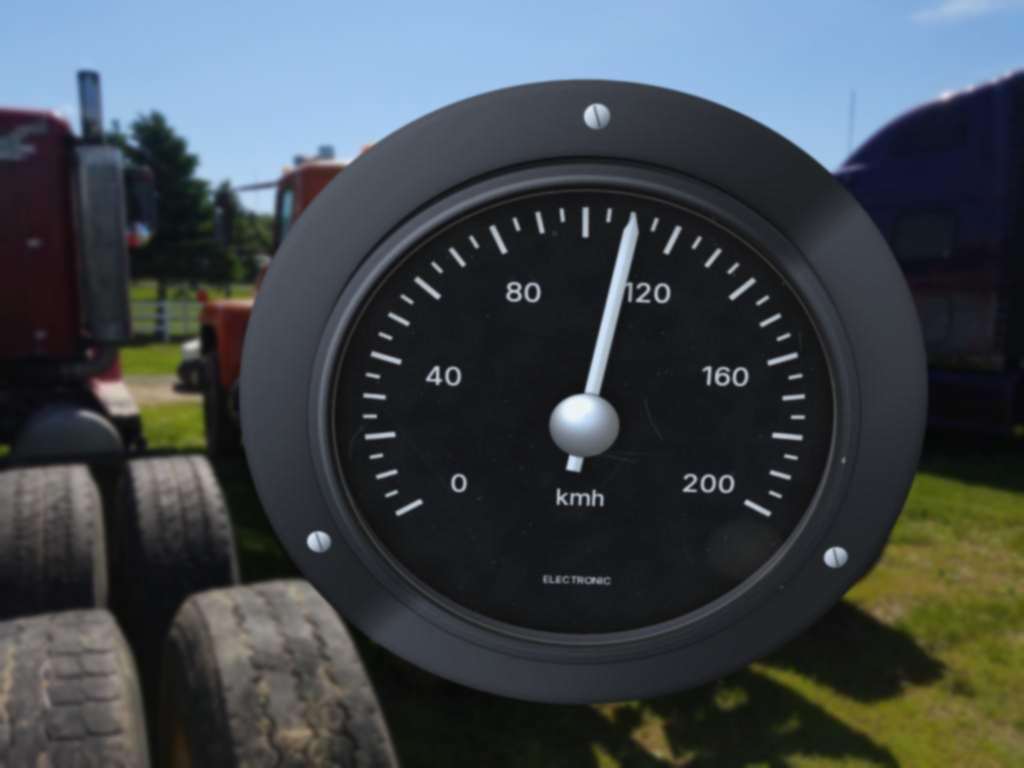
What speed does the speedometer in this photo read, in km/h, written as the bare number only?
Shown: 110
